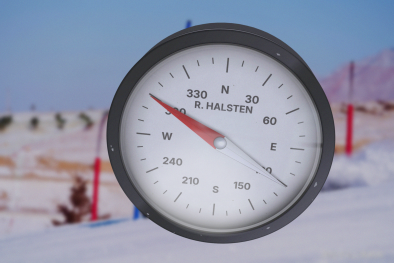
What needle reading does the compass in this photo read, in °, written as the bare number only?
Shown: 300
